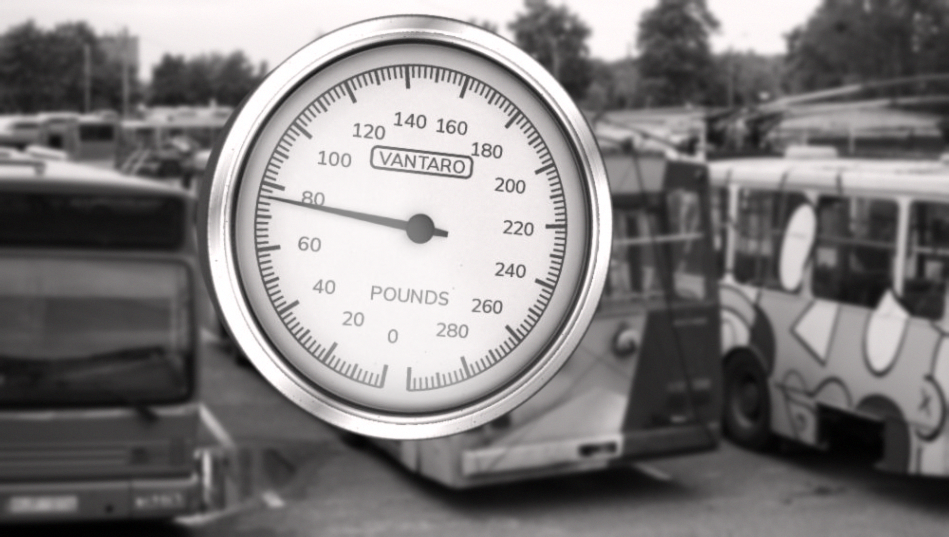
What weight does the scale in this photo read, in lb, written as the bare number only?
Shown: 76
